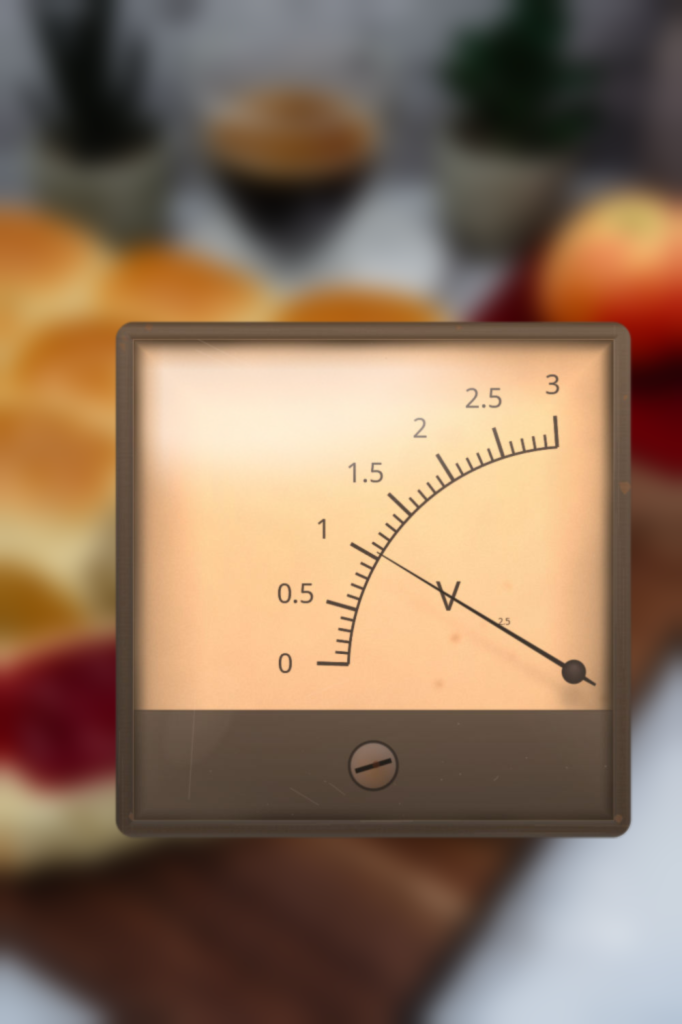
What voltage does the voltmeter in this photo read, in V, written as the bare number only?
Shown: 1.05
